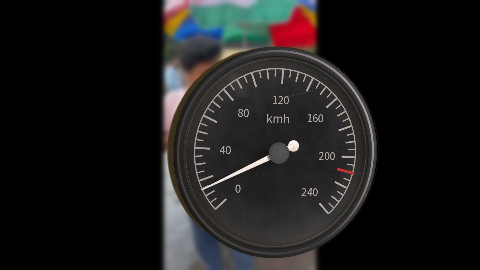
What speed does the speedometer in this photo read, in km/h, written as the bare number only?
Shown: 15
